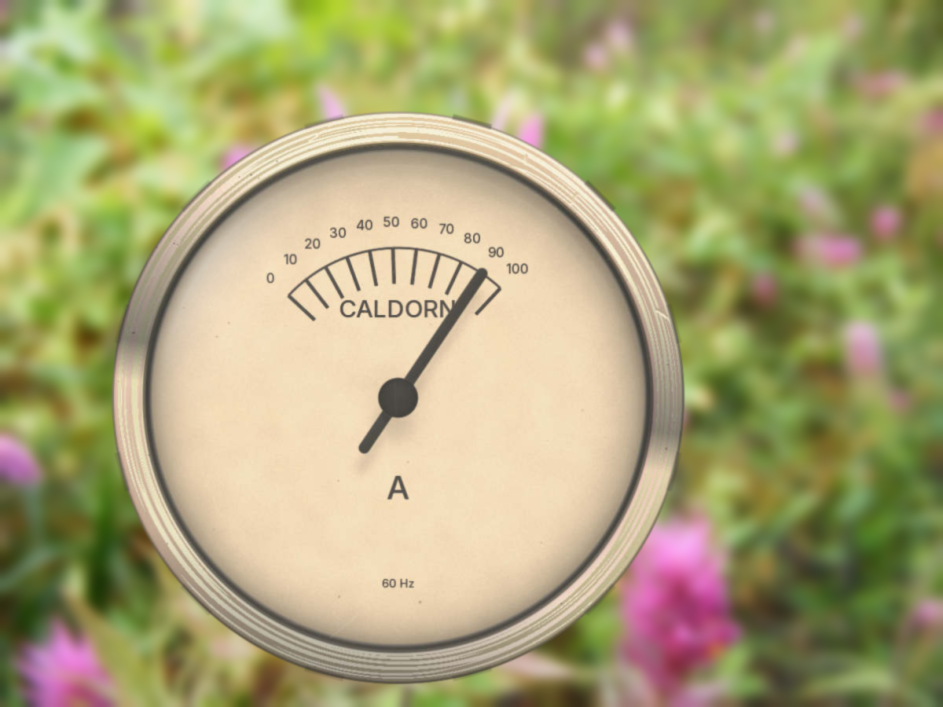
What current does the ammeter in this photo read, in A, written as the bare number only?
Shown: 90
